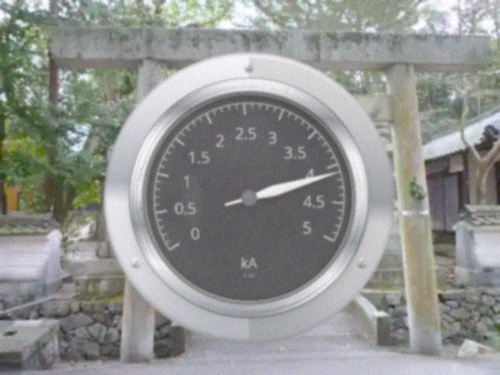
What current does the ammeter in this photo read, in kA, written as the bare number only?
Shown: 4.1
